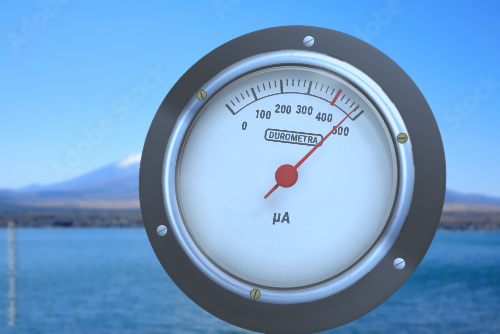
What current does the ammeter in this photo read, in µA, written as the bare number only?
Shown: 480
